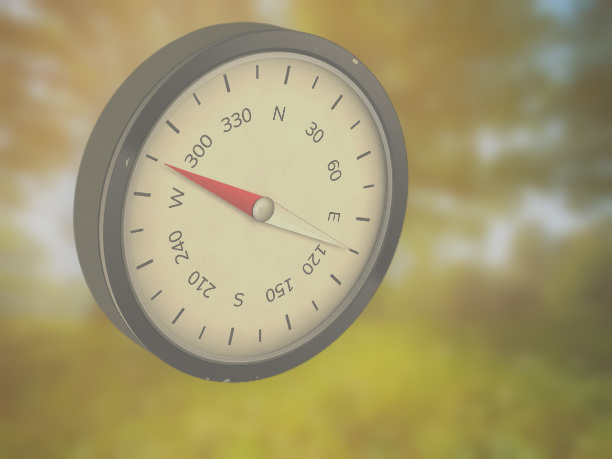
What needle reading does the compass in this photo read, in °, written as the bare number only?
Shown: 285
